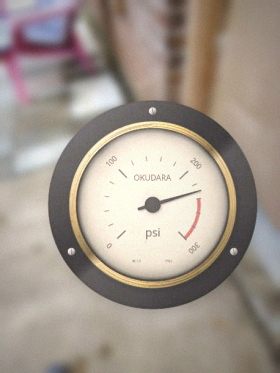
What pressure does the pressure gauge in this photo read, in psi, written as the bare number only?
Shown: 230
